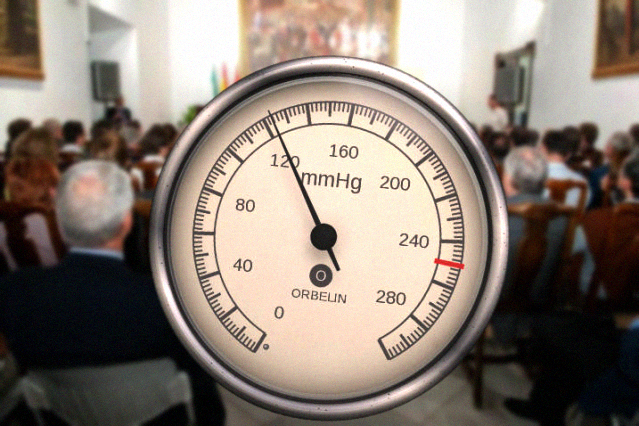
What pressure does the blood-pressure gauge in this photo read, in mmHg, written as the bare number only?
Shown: 124
